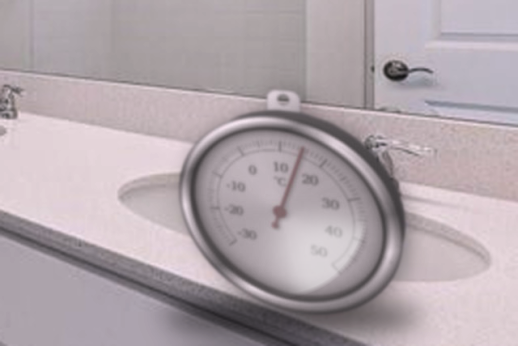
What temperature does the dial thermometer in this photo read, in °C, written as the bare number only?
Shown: 15
